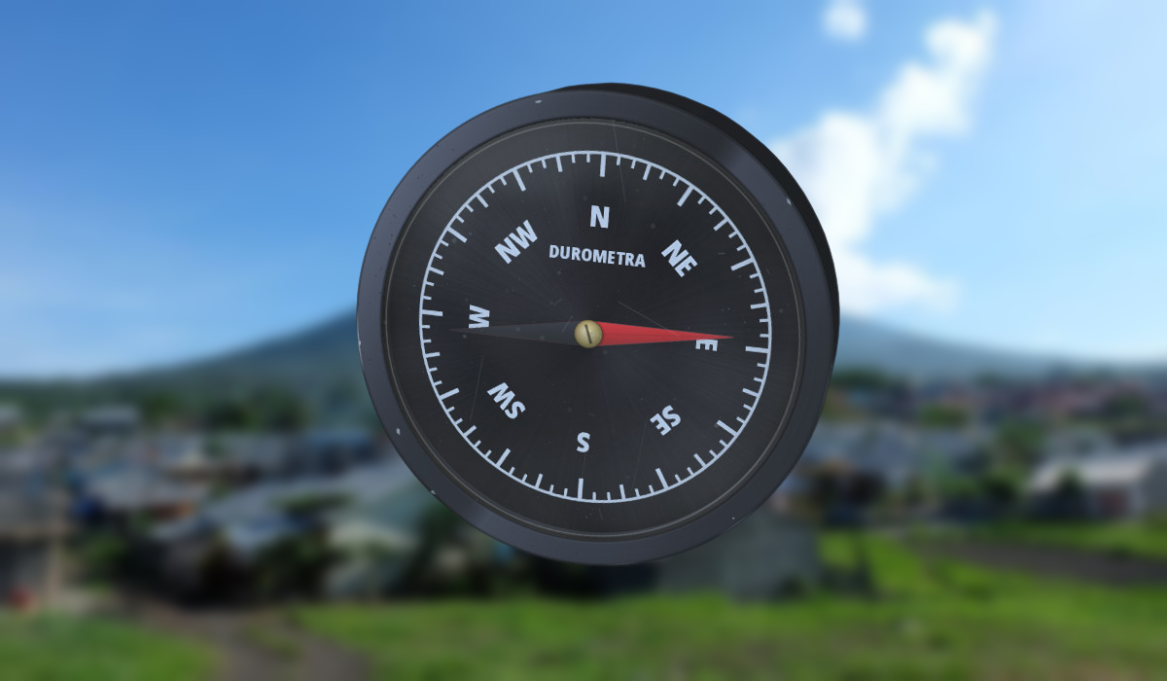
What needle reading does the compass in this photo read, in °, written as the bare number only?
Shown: 85
